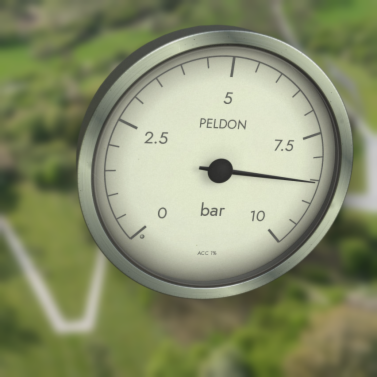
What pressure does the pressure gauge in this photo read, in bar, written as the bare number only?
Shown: 8.5
